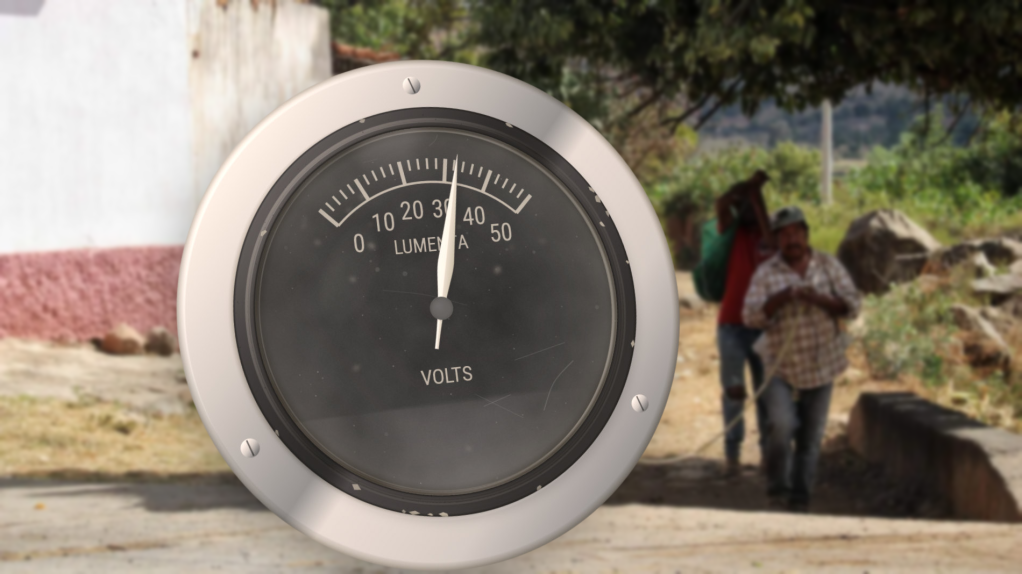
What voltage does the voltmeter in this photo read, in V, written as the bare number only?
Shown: 32
